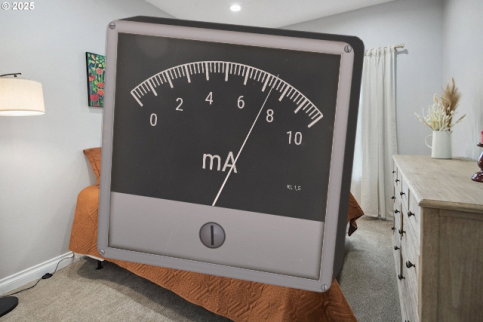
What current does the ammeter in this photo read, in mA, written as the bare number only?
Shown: 7.4
